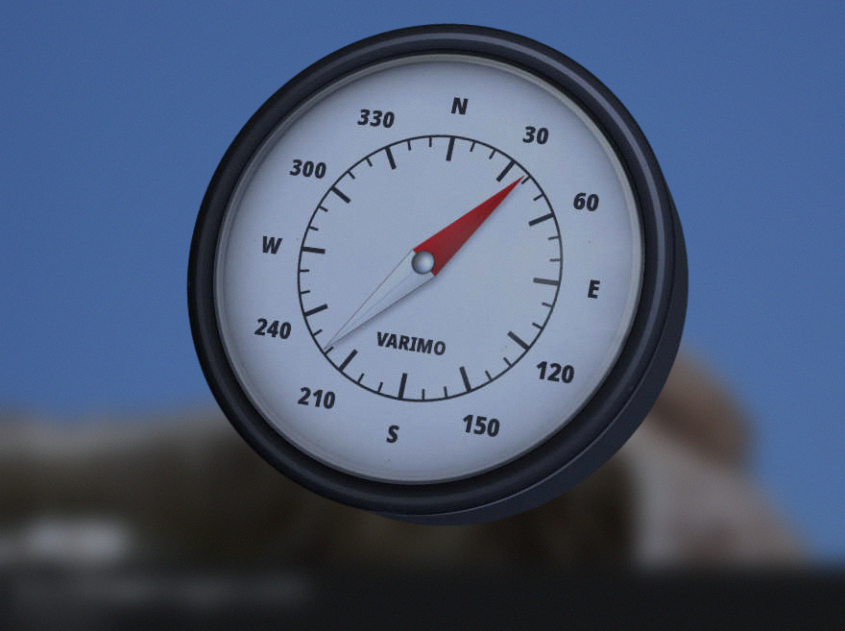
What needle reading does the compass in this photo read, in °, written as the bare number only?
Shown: 40
